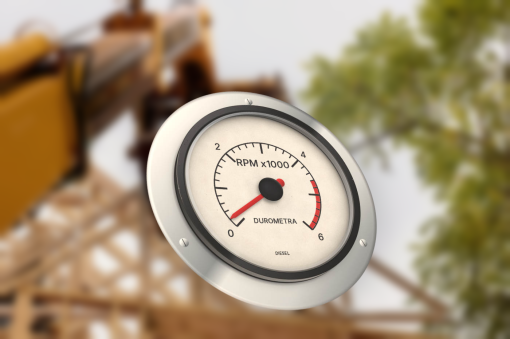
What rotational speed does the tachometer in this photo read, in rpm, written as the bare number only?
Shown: 200
